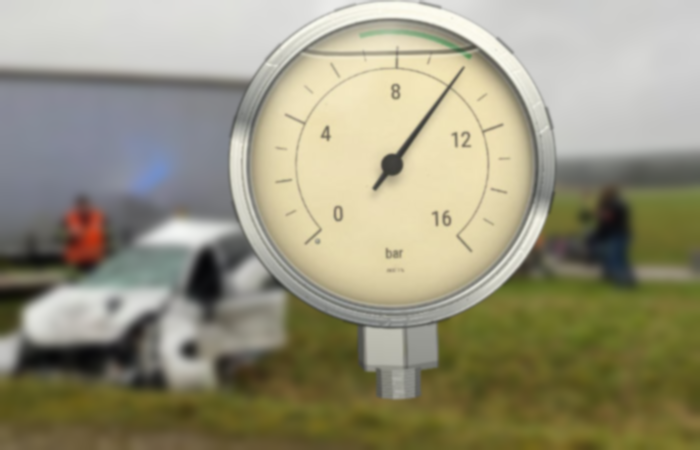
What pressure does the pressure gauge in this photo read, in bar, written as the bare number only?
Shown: 10
